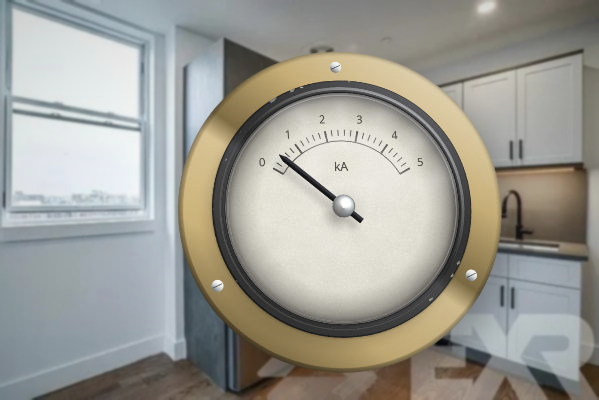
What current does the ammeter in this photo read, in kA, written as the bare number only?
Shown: 0.4
